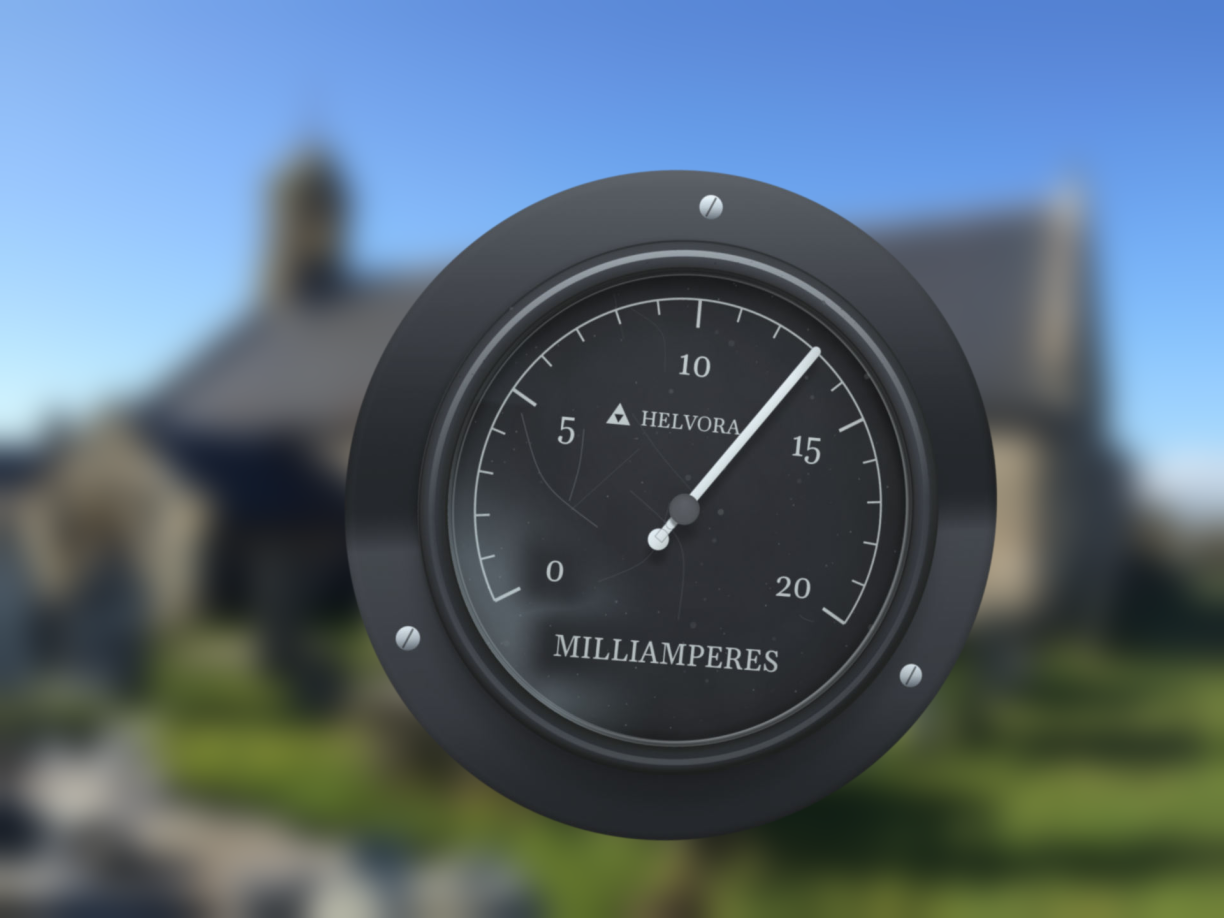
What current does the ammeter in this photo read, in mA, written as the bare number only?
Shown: 13
